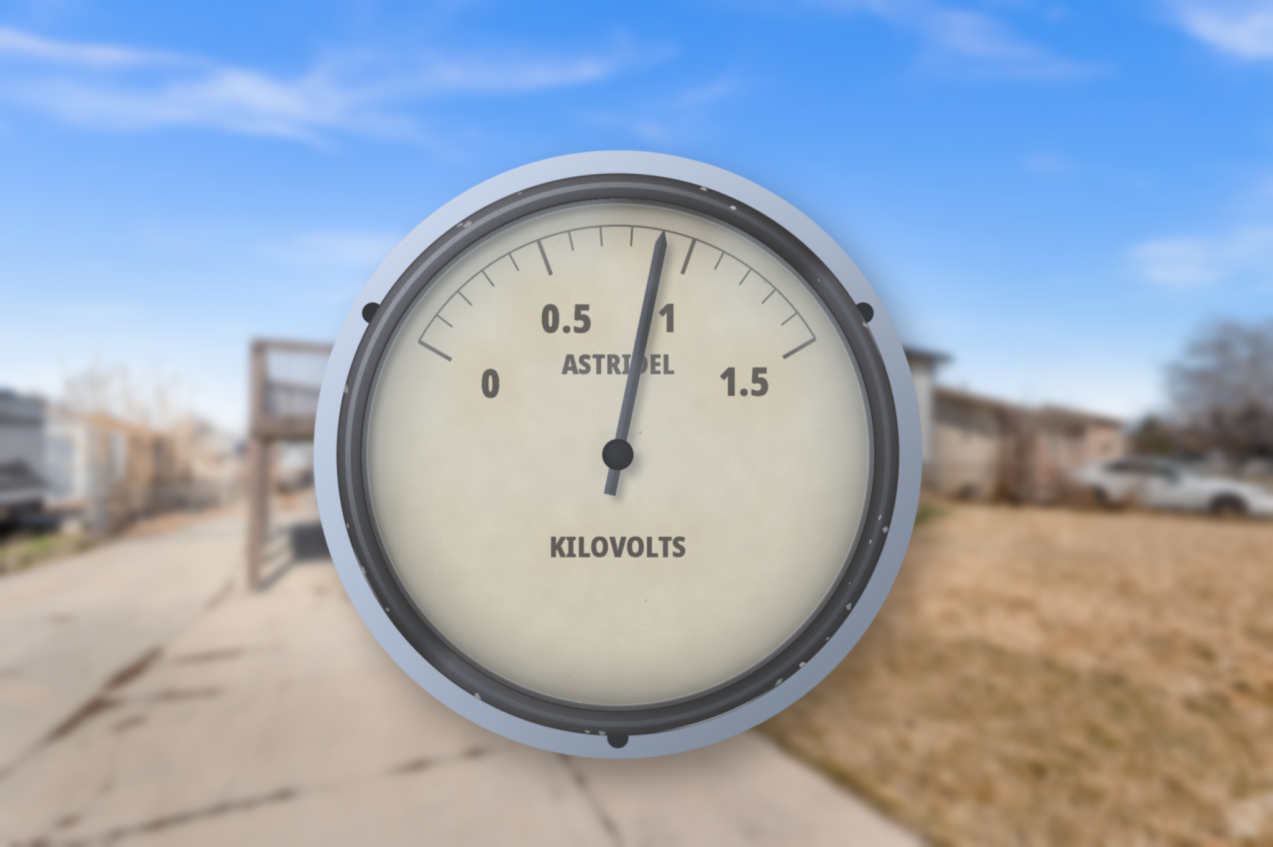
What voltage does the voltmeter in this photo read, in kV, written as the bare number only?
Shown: 0.9
